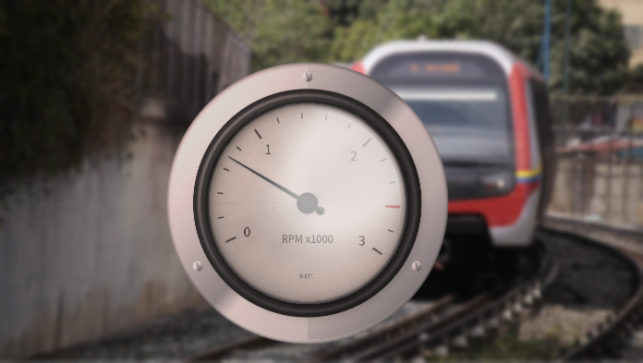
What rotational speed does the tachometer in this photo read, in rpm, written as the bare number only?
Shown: 700
